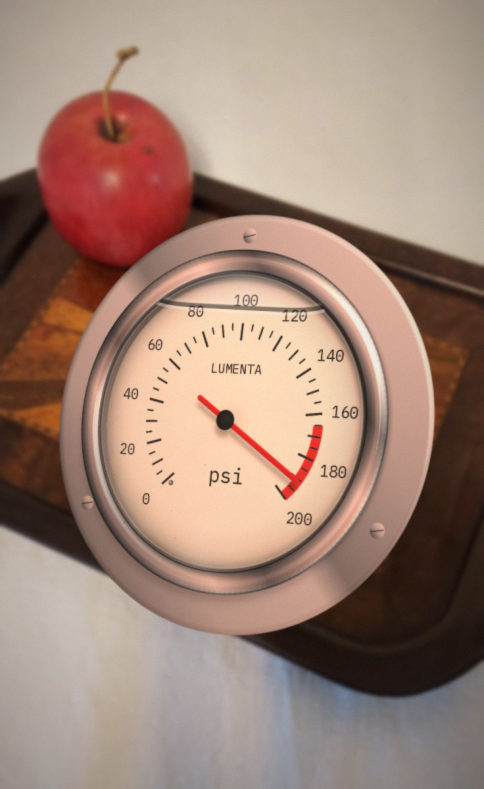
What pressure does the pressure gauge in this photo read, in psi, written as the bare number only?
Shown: 190
